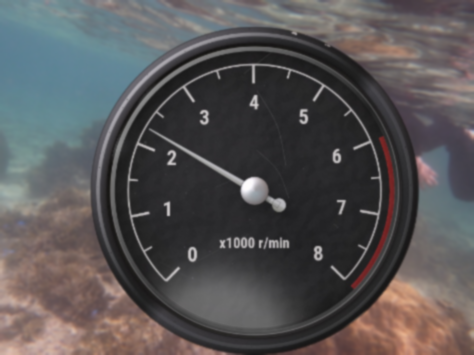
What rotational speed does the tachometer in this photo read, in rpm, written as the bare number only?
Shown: 2250
